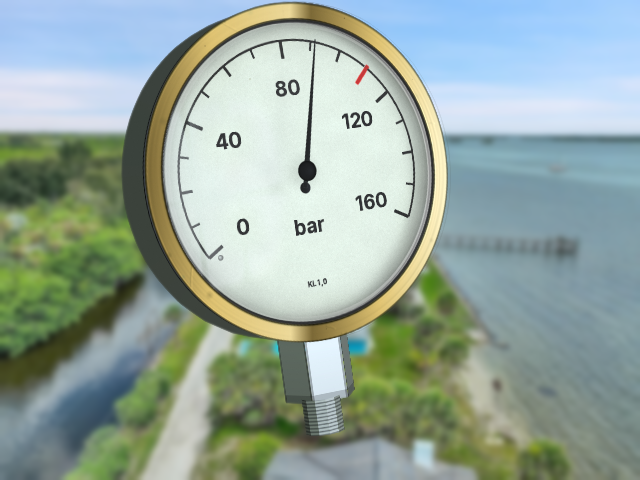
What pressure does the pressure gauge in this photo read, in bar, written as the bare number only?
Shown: 90
